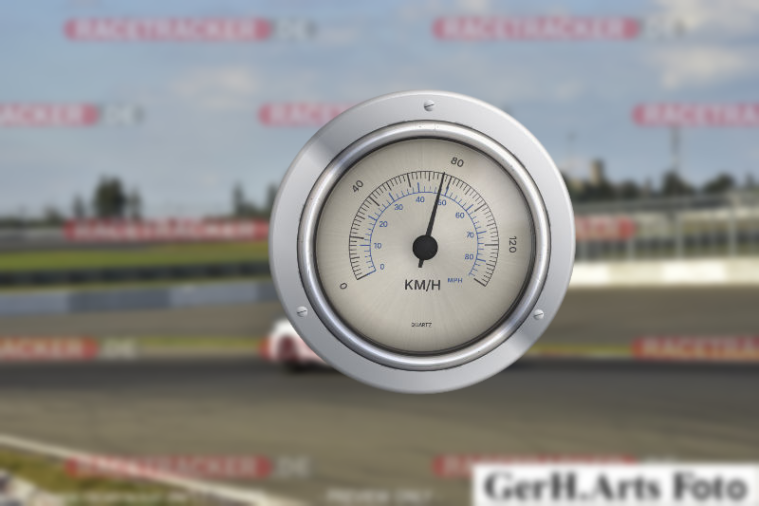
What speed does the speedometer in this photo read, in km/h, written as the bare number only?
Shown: 76
